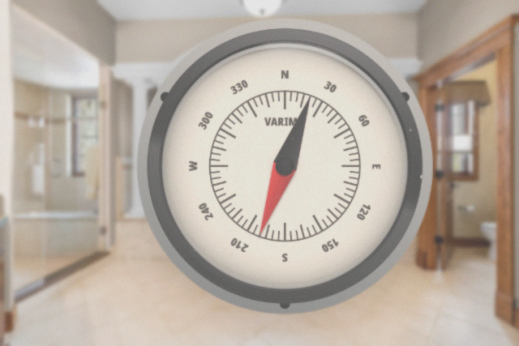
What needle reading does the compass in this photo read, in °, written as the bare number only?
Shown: 200
